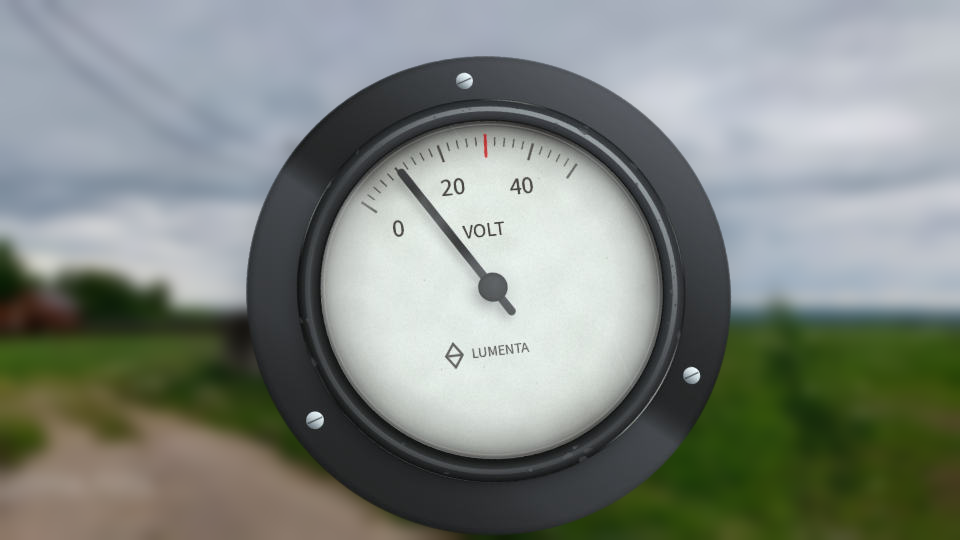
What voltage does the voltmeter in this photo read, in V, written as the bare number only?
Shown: 10
